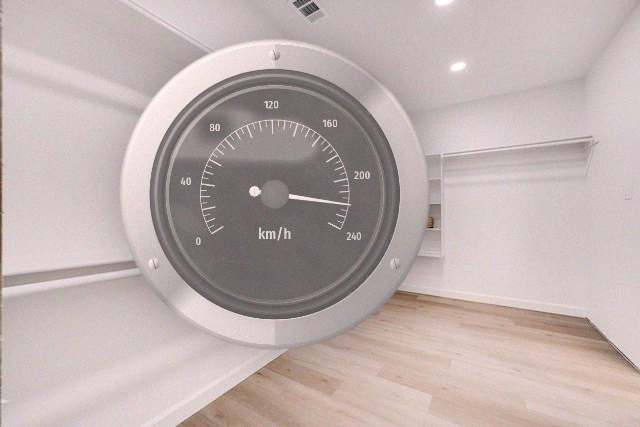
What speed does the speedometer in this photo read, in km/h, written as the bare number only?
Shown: 220
